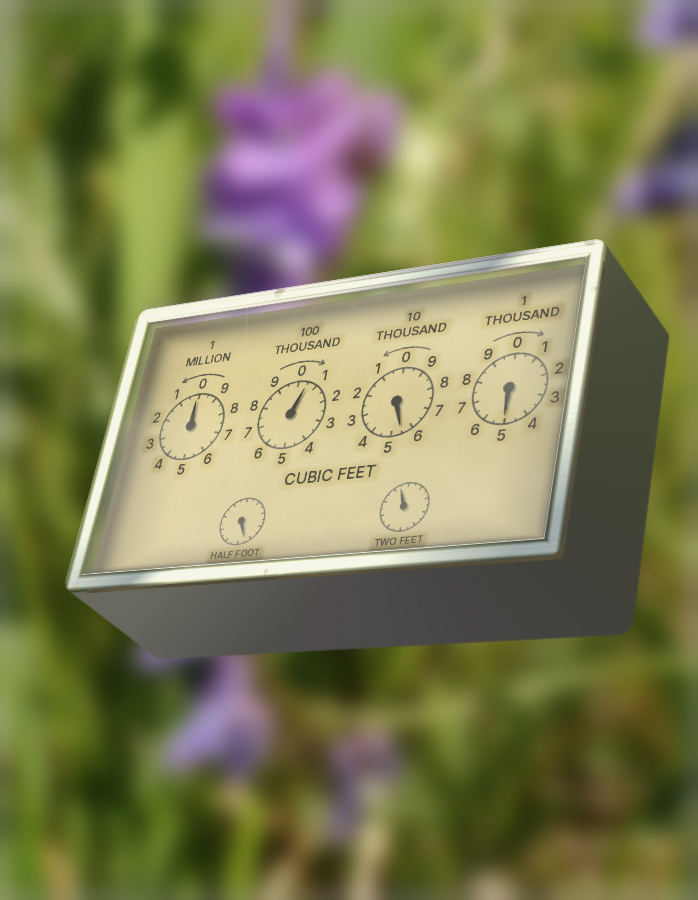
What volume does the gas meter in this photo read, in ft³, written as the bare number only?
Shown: 5500
